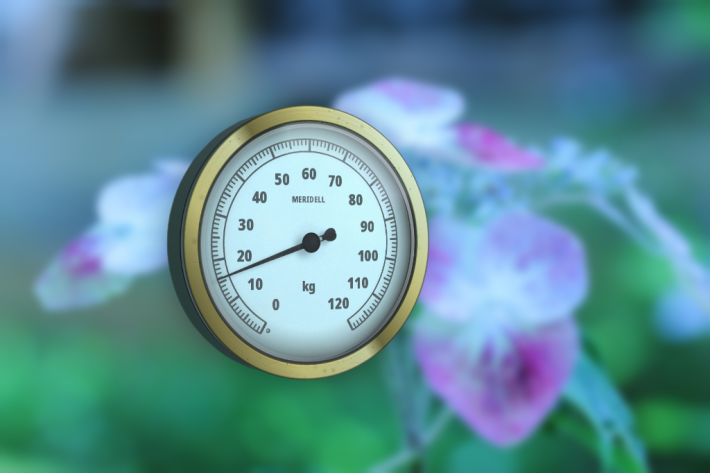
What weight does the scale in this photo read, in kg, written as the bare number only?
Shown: 16
